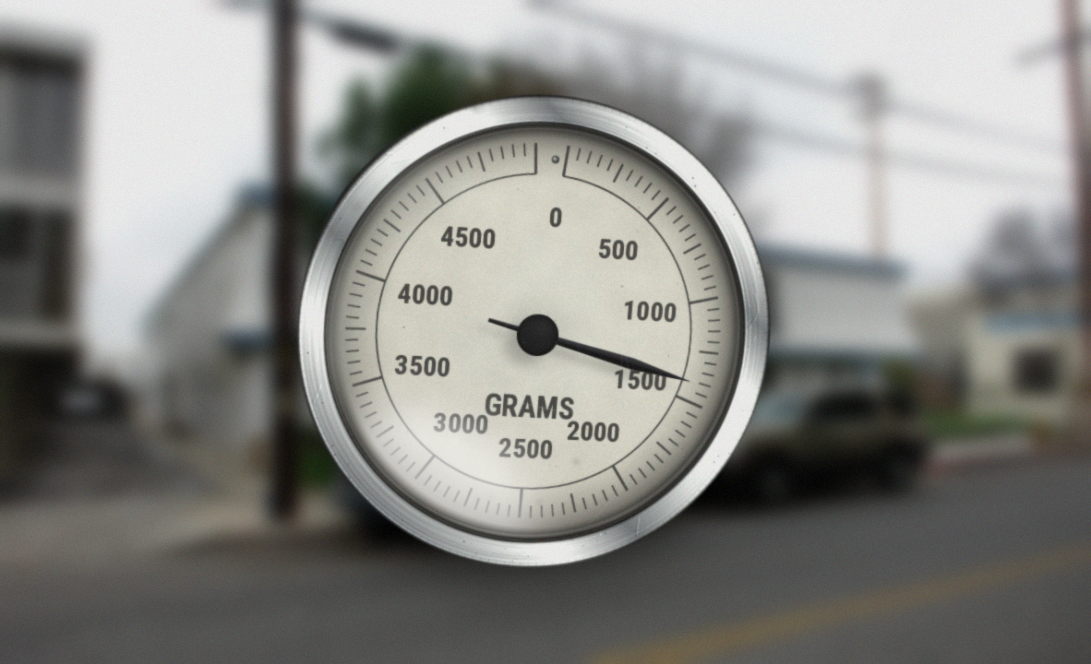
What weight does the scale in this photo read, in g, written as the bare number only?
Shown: 1400
